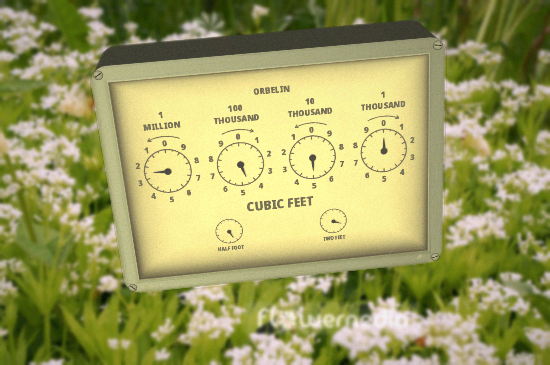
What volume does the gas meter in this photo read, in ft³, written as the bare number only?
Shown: 245000
